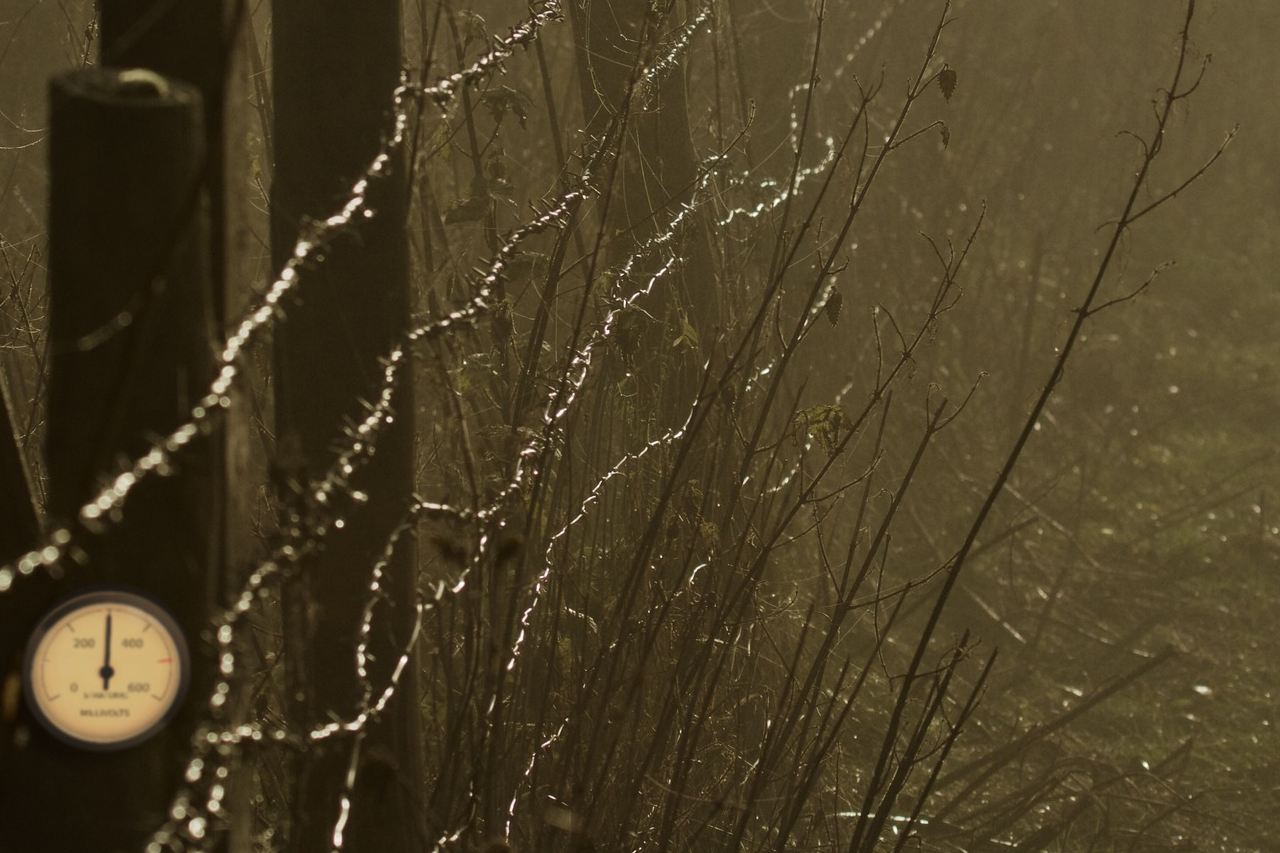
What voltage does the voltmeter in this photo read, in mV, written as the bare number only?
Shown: 300
